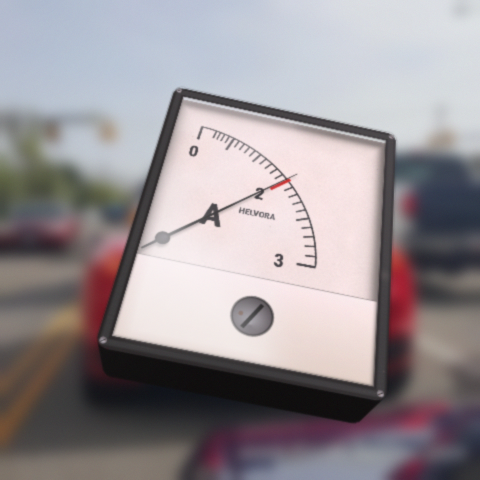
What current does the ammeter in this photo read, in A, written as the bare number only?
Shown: 2
